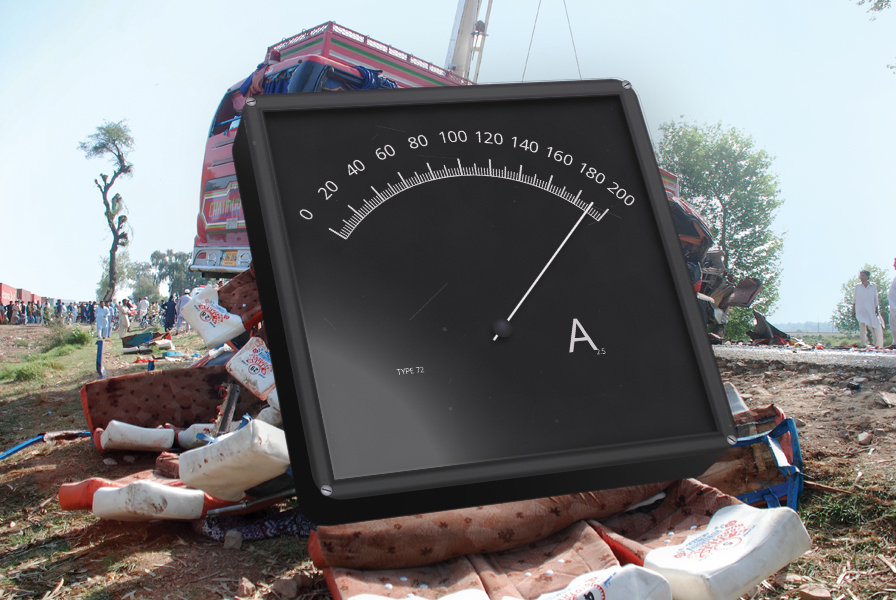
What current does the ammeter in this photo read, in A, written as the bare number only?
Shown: 190
